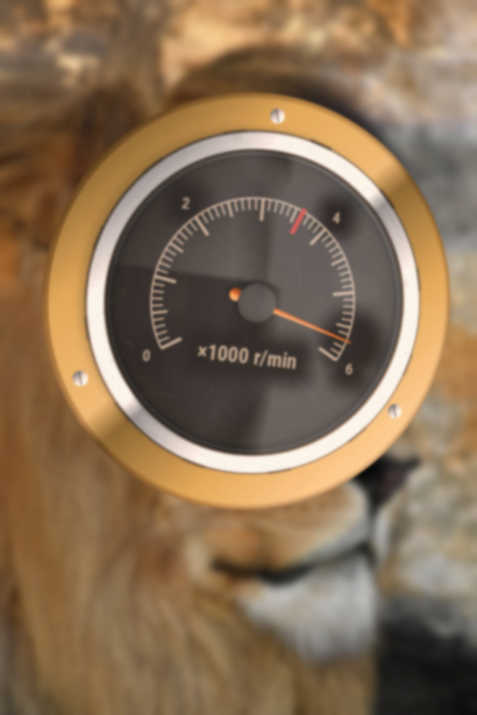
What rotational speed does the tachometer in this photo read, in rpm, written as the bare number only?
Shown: 5700
